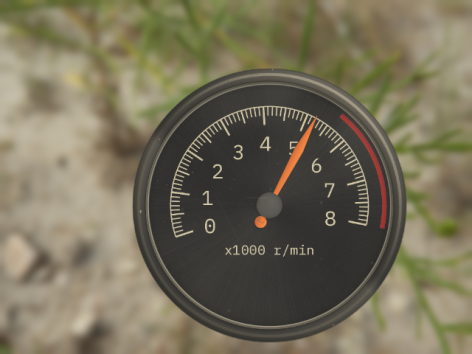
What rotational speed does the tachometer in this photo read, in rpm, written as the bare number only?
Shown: 5200
